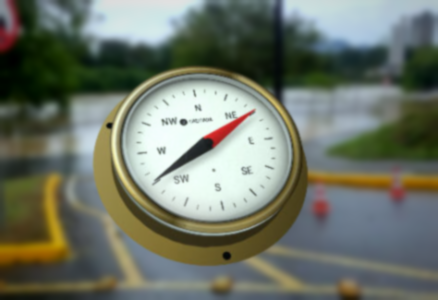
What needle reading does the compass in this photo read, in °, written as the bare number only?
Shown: 60
